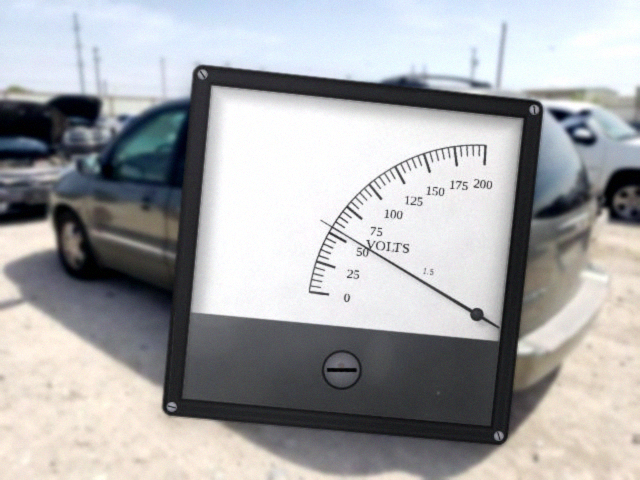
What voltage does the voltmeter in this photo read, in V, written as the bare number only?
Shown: 55
